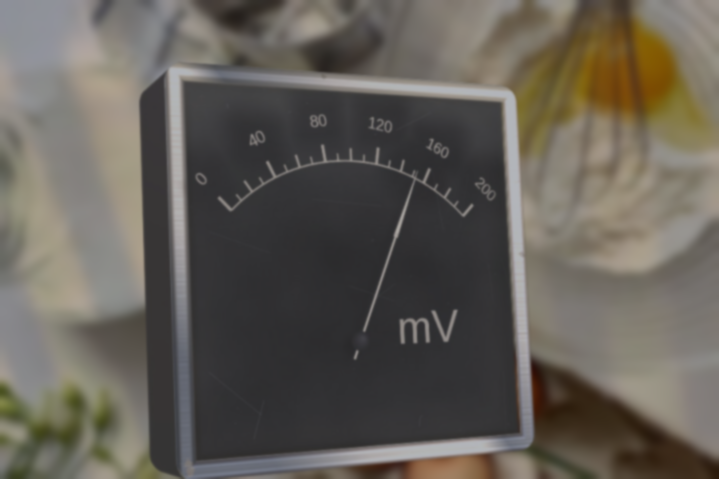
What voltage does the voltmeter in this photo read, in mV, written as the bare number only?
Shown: 150
